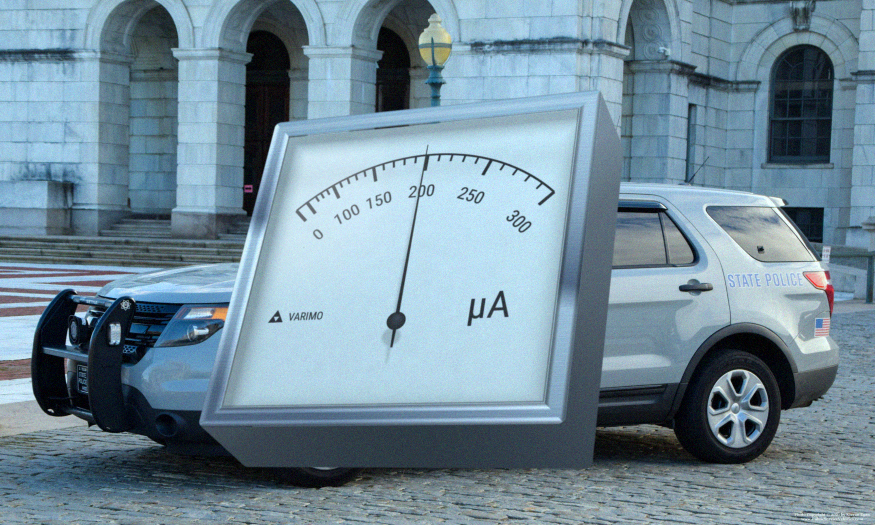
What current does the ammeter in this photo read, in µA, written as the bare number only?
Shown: 200
